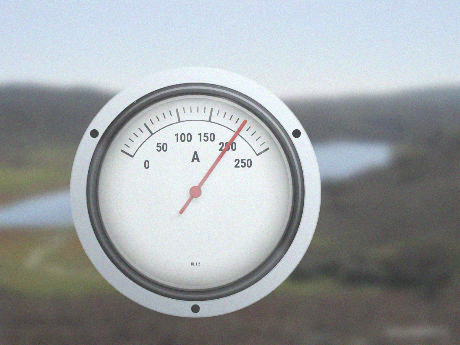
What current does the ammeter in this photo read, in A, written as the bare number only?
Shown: 200
